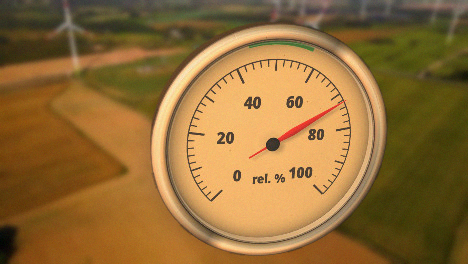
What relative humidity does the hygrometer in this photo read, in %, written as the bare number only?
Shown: 72
